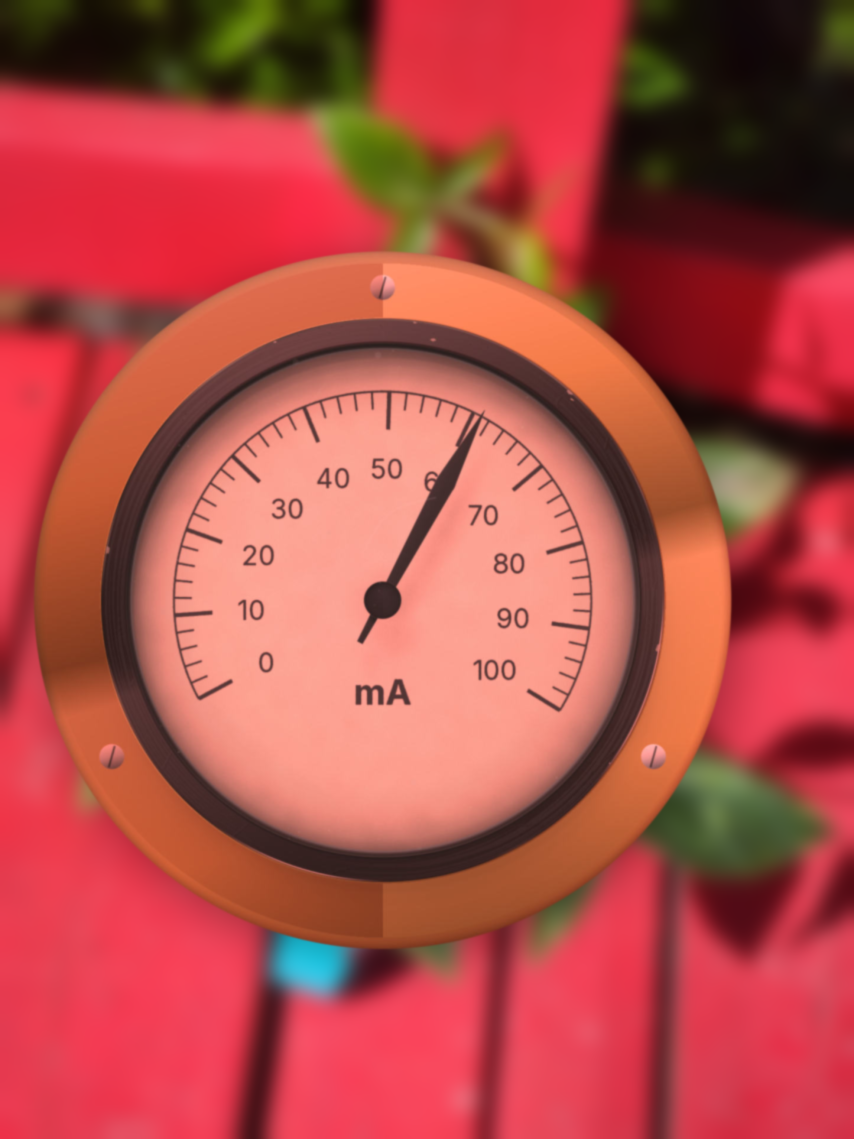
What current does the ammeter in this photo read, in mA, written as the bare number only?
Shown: 61
